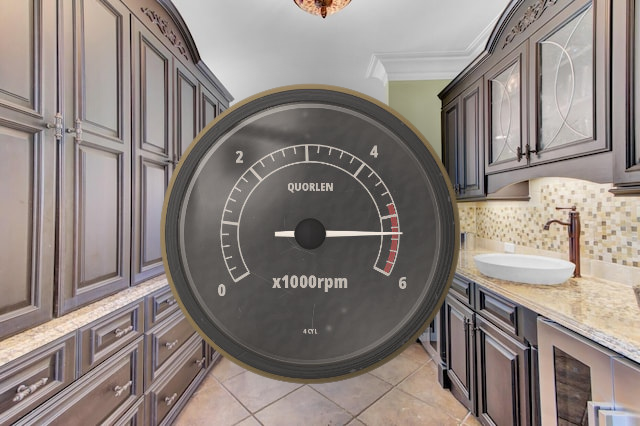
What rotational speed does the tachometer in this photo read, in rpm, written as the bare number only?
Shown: 5300
